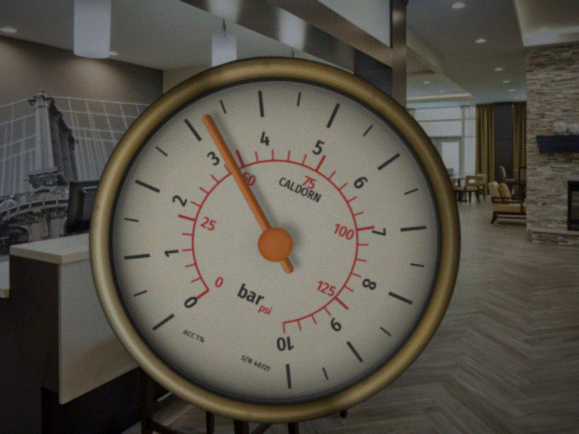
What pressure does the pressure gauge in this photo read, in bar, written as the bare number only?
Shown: 3.25
